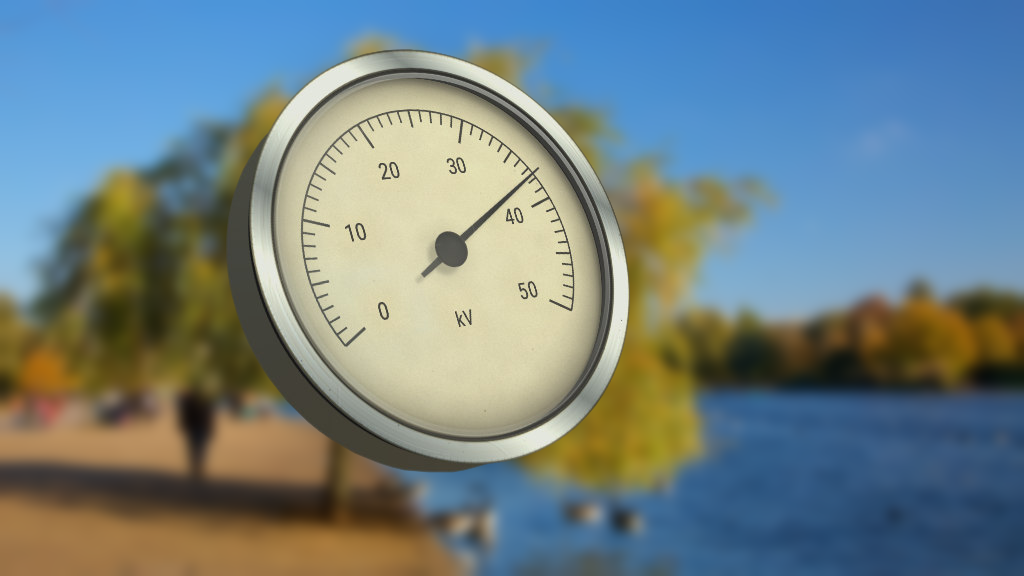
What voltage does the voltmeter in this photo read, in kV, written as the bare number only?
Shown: 37.5
